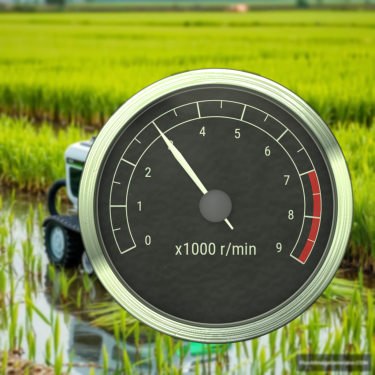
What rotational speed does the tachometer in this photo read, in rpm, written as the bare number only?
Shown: 3000
